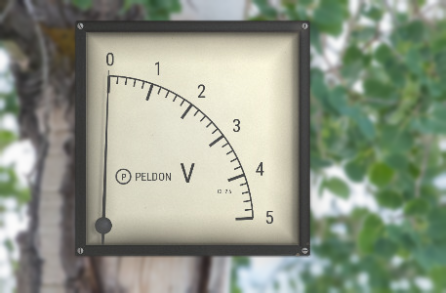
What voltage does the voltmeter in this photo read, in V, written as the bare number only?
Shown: 0
